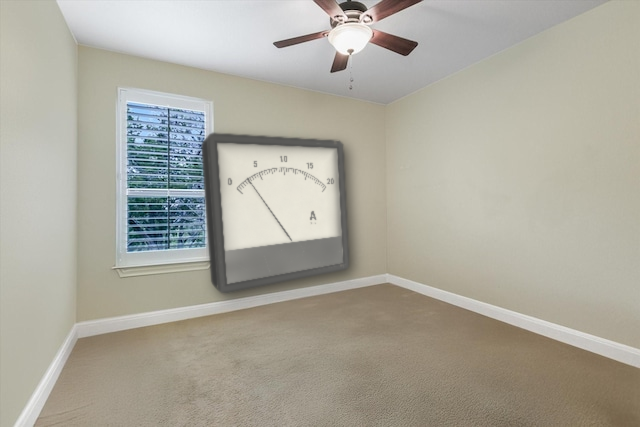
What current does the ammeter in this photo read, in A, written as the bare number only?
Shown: 2.5
